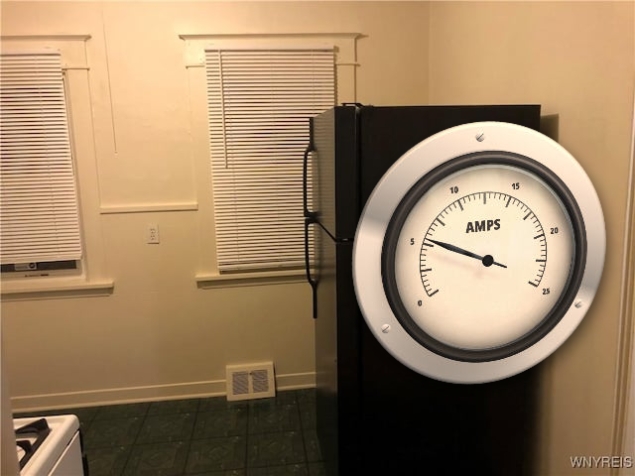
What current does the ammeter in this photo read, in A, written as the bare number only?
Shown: 5.5
